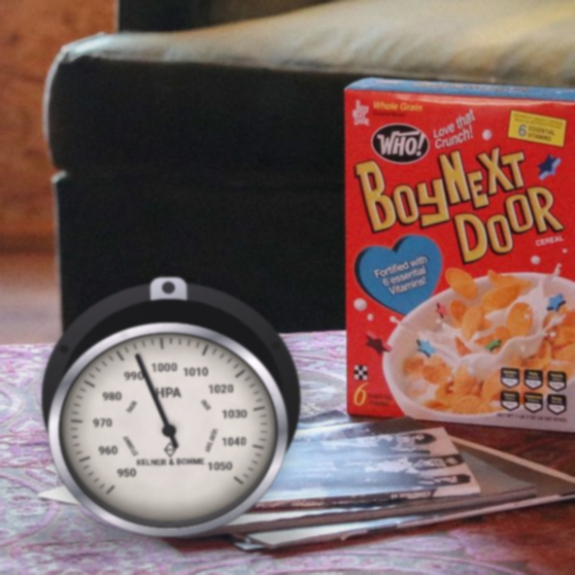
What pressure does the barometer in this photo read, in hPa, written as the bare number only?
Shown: 994
